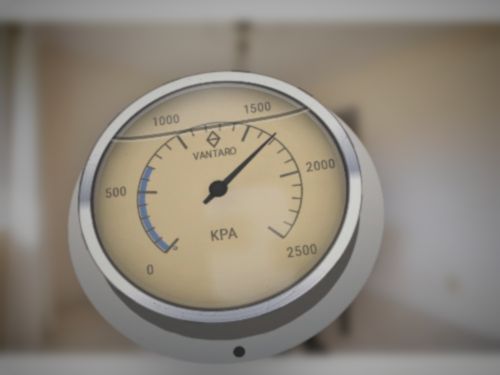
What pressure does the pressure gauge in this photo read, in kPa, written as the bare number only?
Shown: 1700
